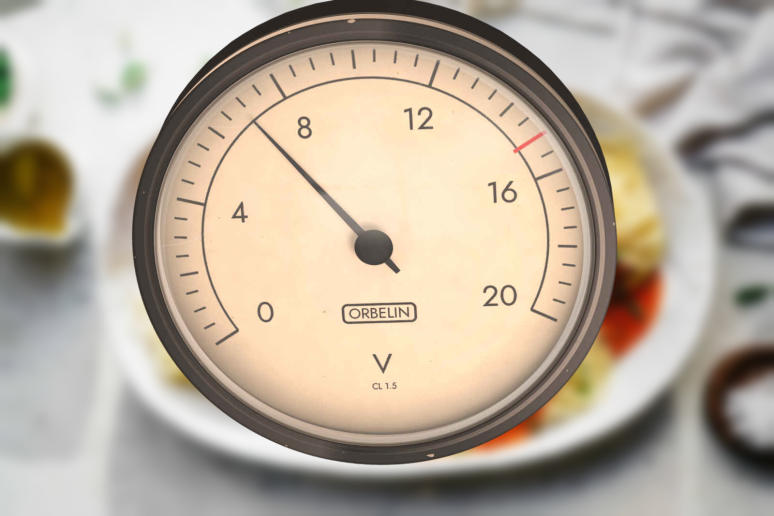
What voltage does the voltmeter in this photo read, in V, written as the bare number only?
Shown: 7
